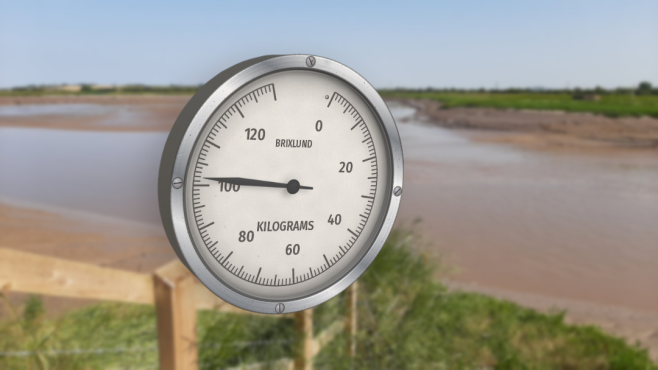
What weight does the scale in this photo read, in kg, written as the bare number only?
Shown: 102
